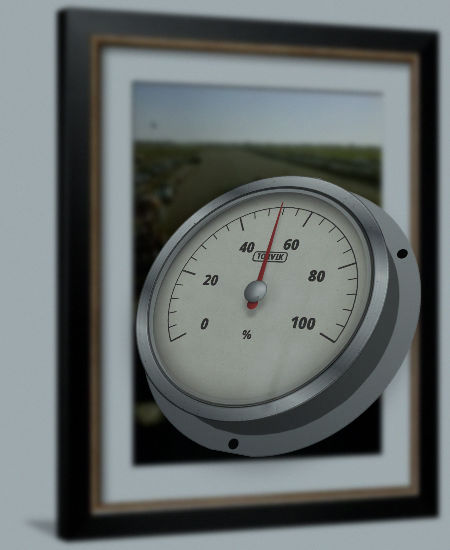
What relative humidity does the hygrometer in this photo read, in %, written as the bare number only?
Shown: 52
